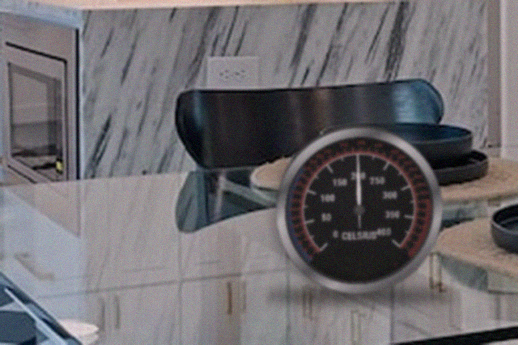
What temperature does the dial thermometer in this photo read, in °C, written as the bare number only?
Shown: 200
